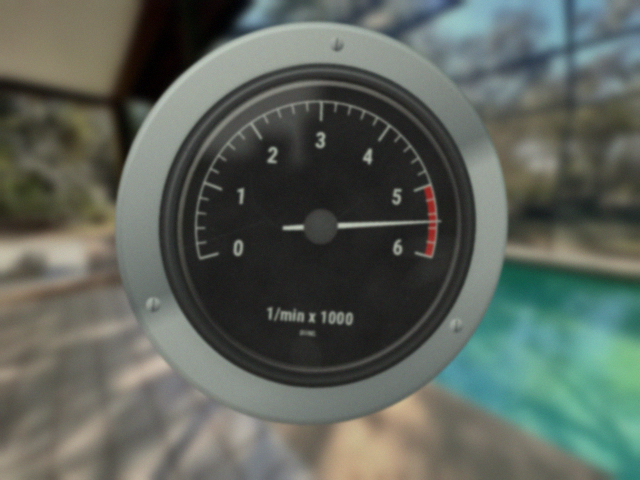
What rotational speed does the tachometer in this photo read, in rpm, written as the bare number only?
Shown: 5500
